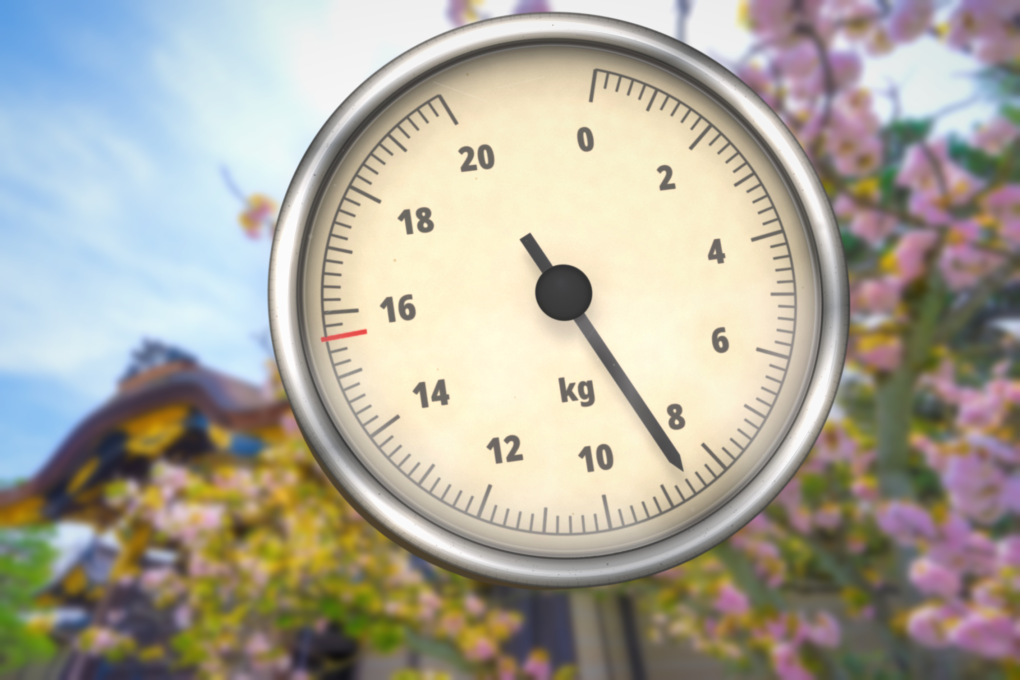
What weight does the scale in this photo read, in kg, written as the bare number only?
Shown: 8.6
